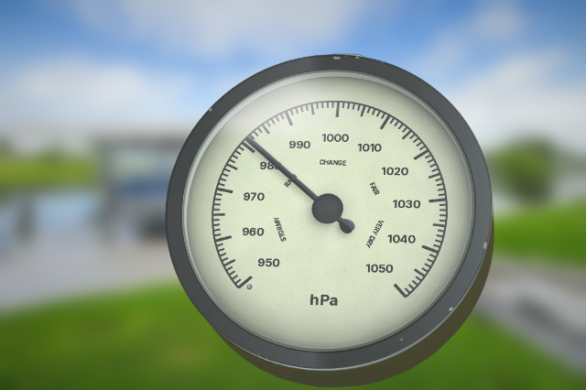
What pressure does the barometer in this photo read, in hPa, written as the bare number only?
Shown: 981
